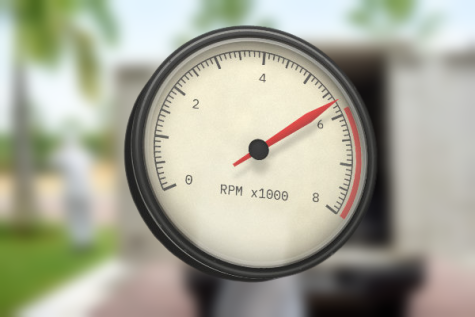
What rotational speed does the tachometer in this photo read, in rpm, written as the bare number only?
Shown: 5700
